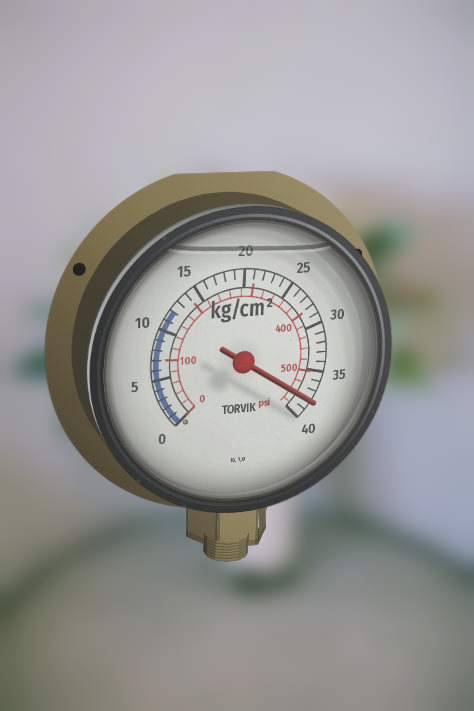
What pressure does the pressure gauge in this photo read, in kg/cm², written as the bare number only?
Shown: 38
